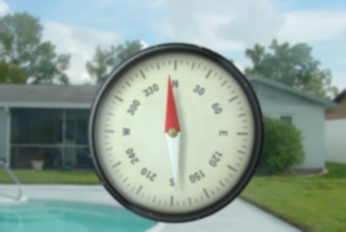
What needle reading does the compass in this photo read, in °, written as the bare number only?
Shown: 355
